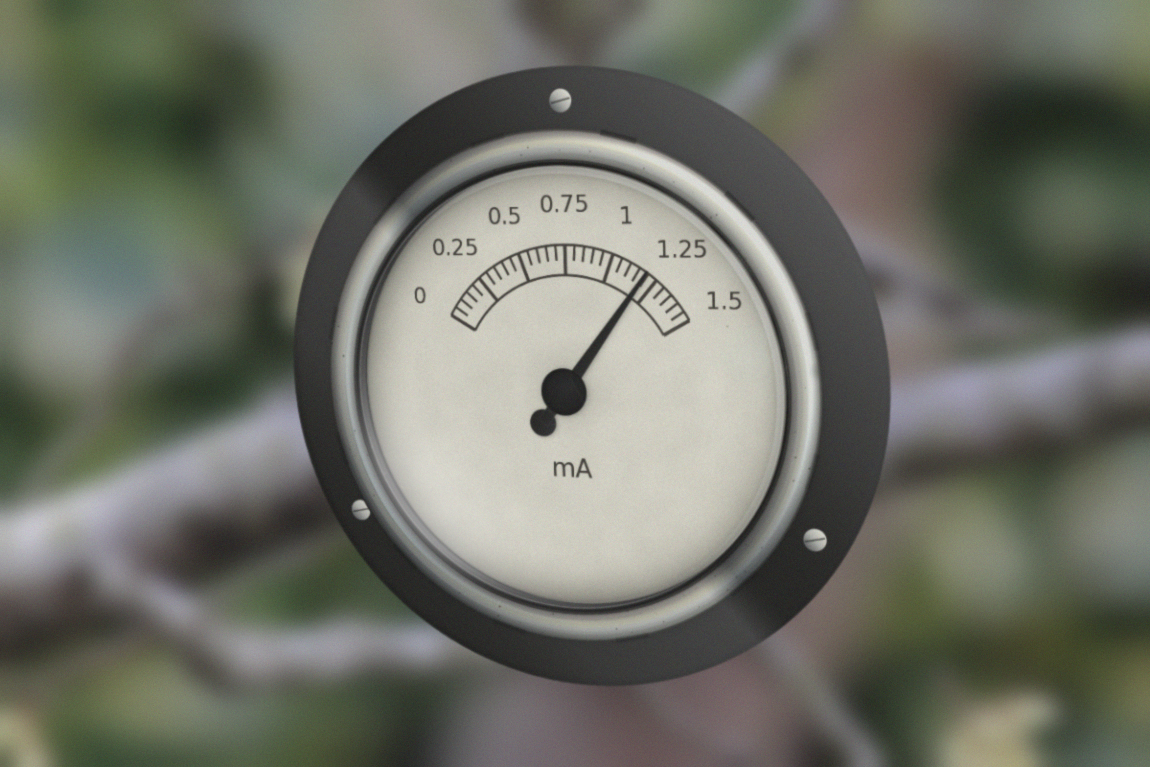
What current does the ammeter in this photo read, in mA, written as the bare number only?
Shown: 1.2
